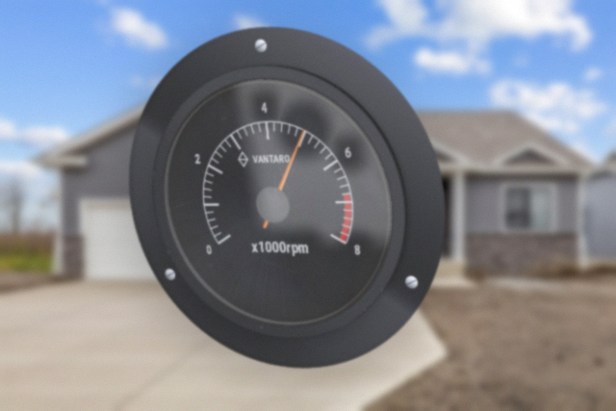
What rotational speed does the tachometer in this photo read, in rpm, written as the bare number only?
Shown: 5000
